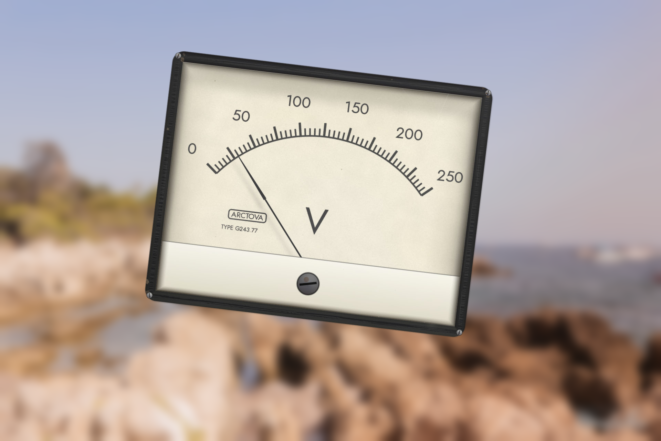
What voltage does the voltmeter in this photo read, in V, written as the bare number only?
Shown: 30
